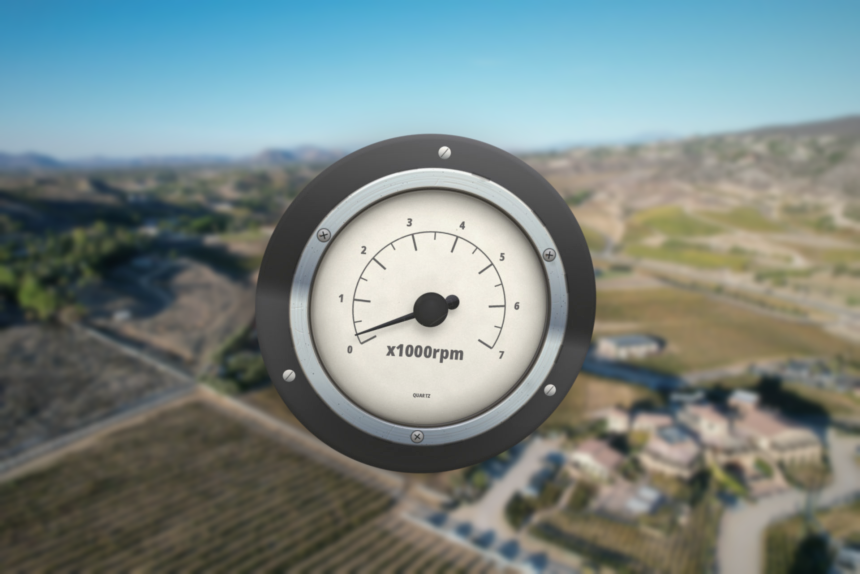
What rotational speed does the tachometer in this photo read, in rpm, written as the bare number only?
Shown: 250
